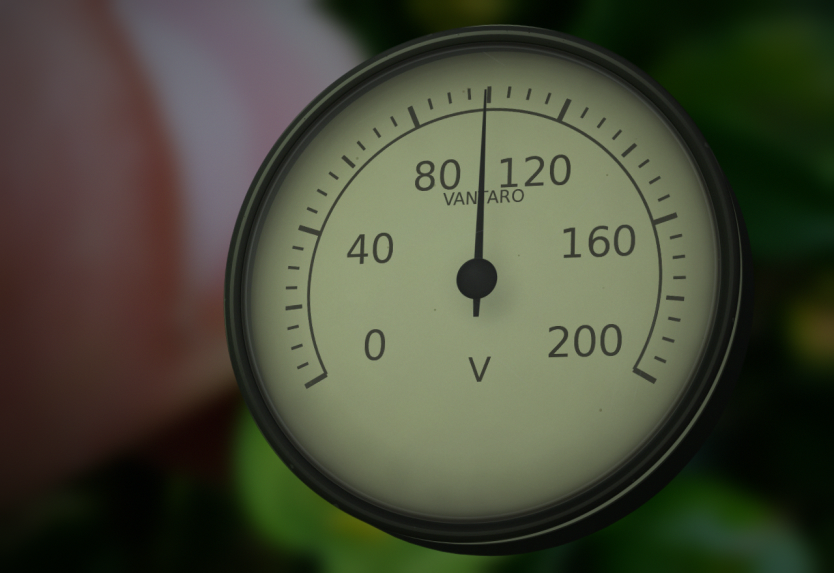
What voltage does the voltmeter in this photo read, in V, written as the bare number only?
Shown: 100
